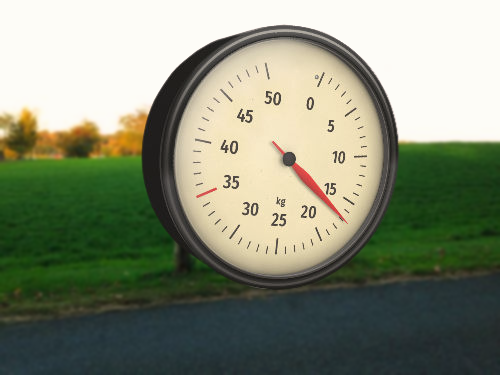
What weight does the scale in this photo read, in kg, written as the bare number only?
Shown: 17
